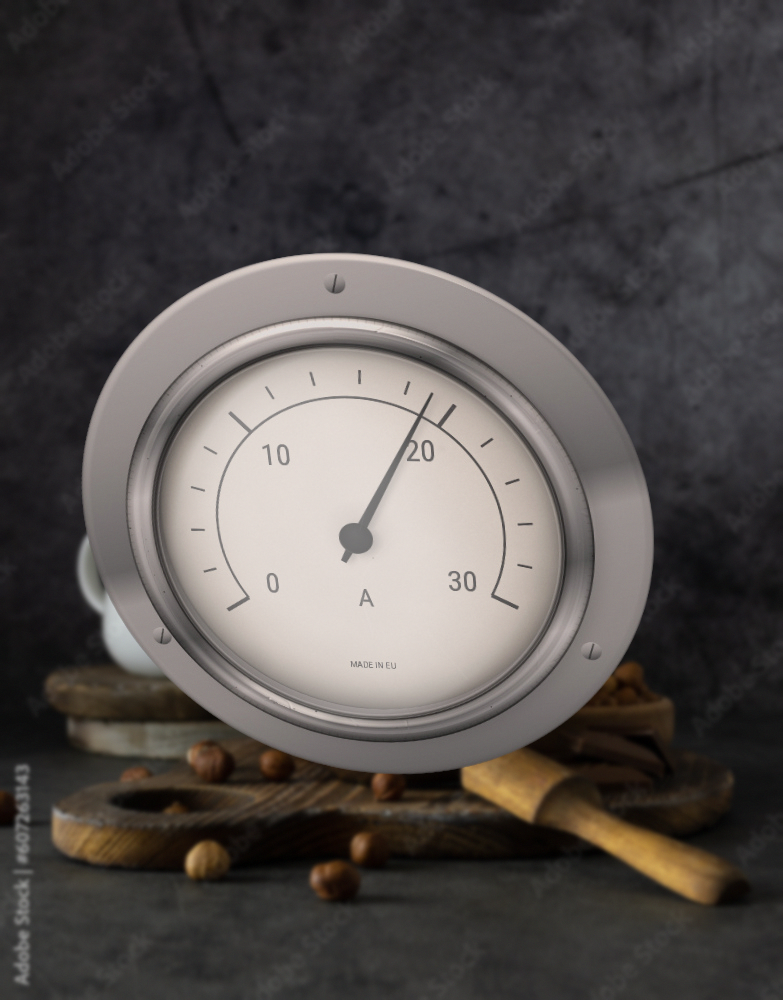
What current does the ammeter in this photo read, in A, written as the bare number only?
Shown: 19
